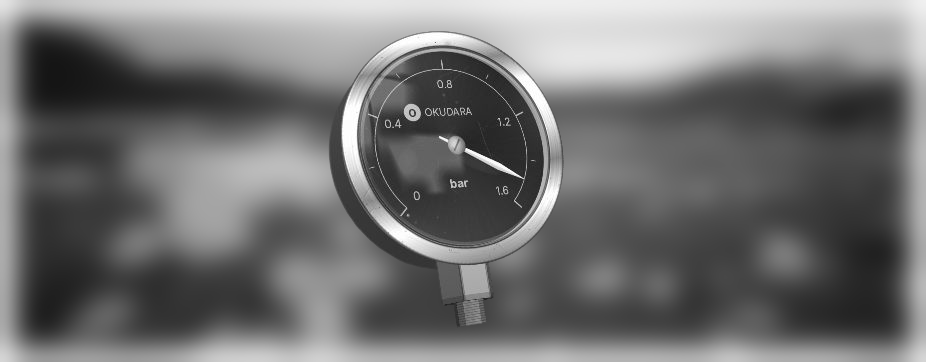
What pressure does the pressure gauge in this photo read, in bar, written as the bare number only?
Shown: 1.5
